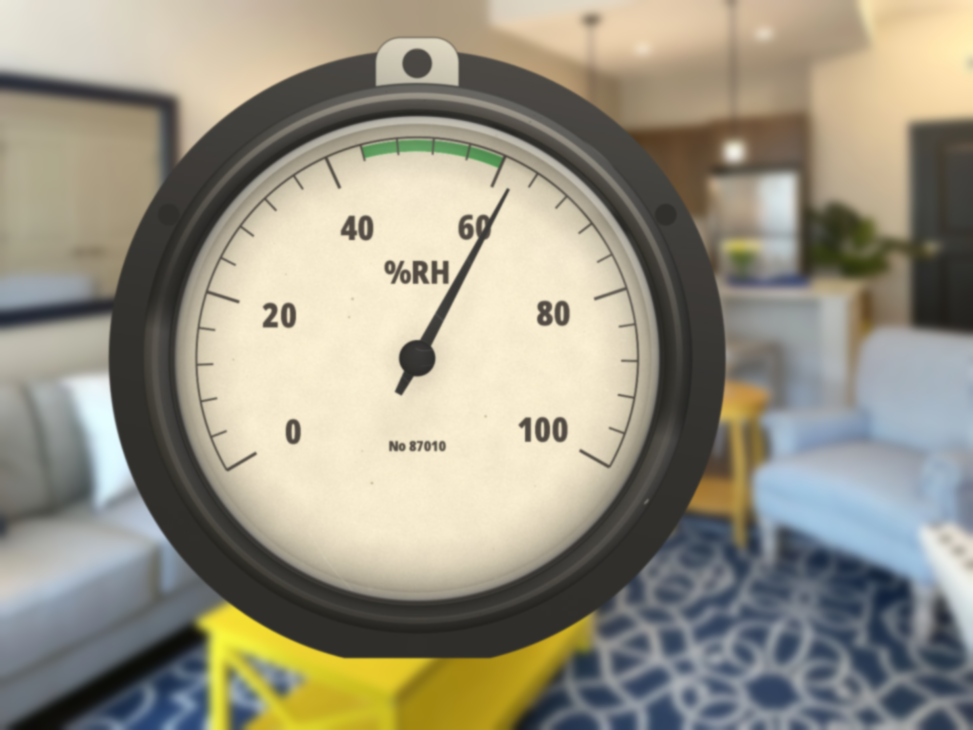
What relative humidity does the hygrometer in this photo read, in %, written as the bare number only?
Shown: 62
